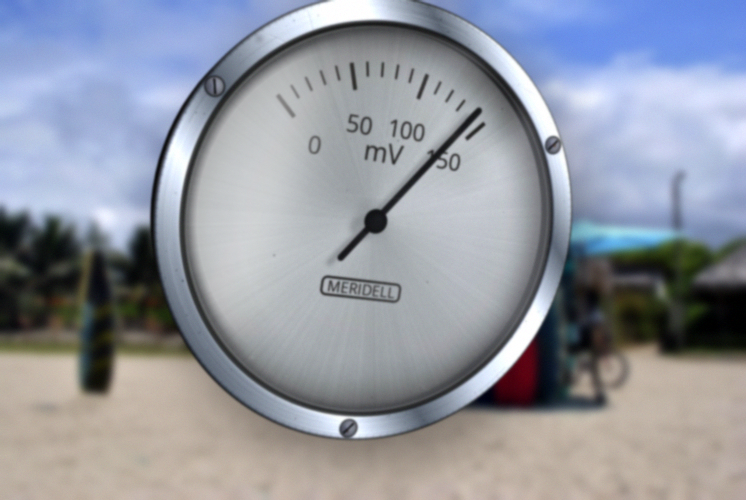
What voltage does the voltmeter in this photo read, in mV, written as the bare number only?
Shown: 140
